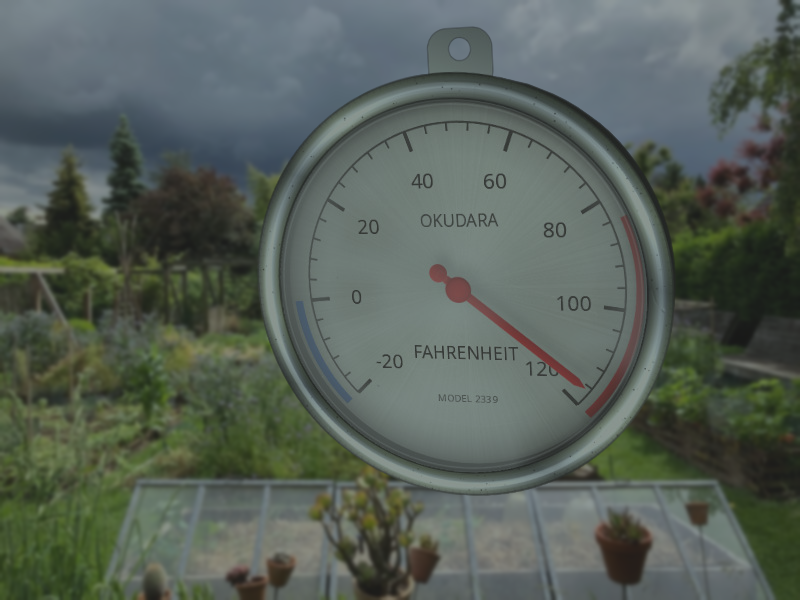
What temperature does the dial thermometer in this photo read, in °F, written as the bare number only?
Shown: 116
